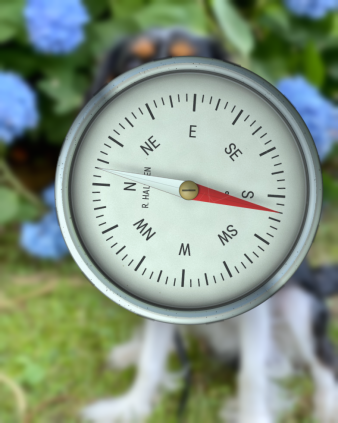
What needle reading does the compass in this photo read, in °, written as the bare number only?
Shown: 190
